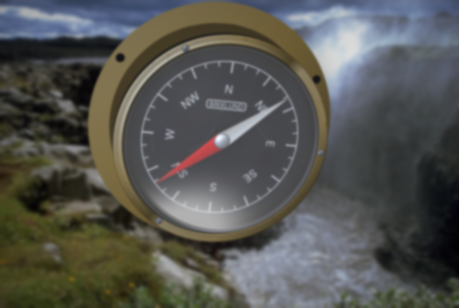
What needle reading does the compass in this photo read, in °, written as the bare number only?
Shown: 230
